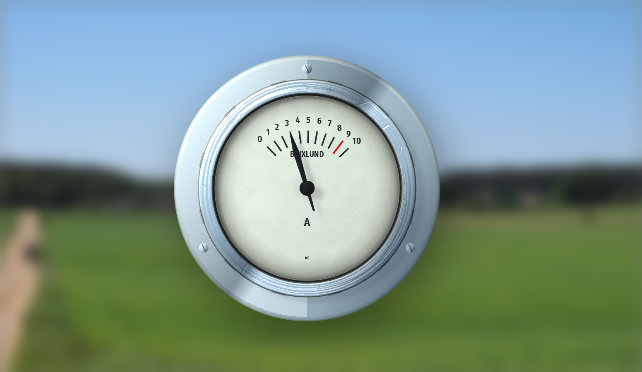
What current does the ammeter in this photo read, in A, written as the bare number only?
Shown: 3
